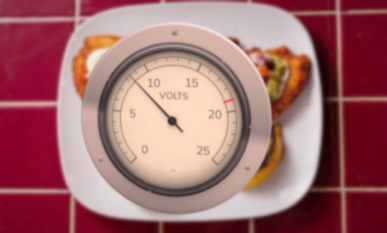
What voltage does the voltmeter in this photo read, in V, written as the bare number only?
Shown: 8.5
